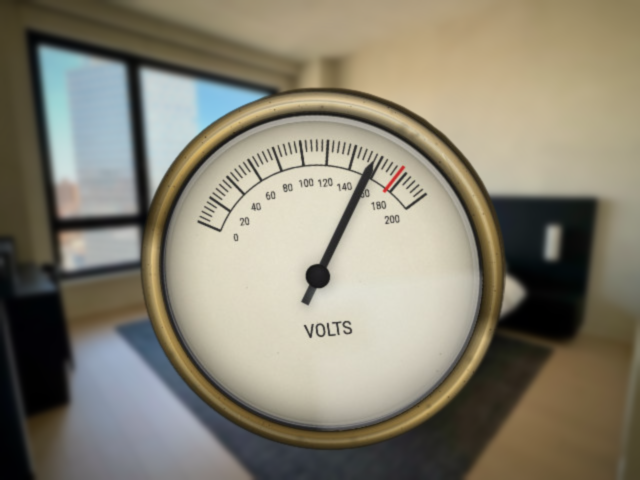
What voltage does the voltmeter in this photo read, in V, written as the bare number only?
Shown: 156
